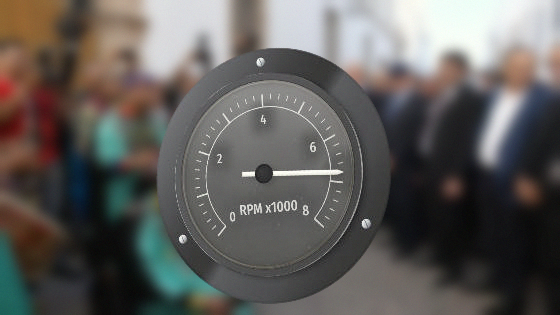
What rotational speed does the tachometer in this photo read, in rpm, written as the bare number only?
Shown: 6800
